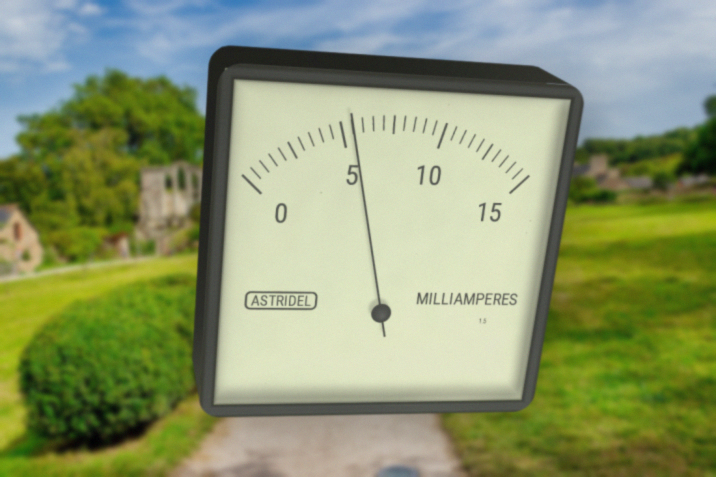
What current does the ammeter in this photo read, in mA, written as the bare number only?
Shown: 5.5
